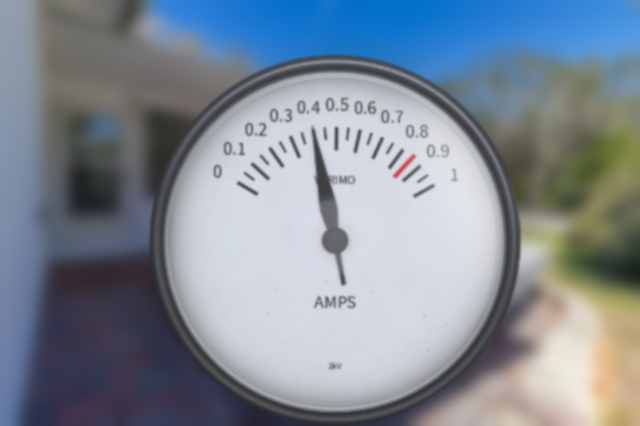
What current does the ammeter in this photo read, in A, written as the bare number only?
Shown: 0.4
